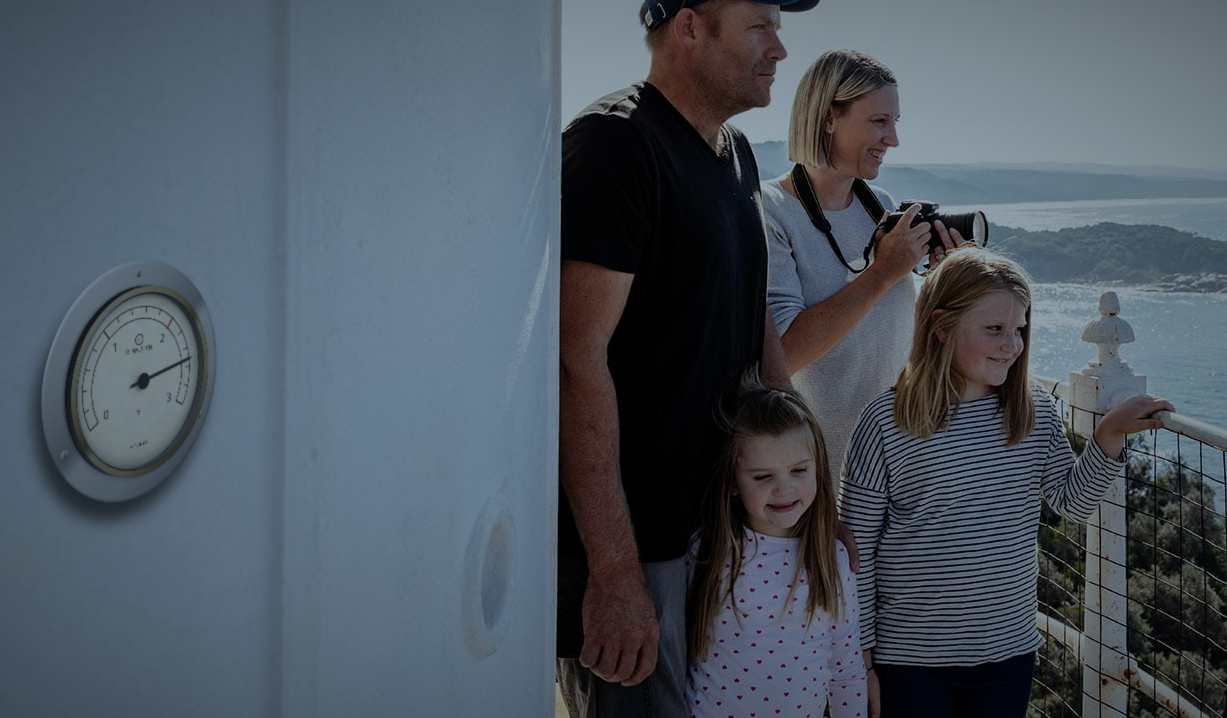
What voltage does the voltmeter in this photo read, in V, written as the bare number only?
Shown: 2.5
